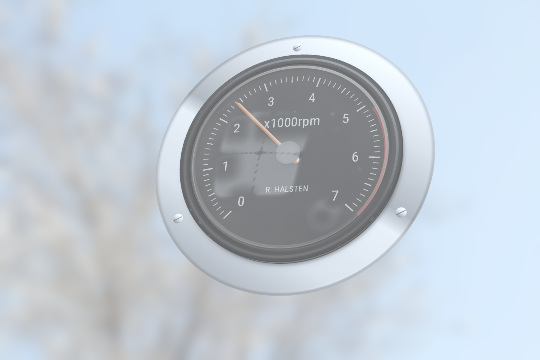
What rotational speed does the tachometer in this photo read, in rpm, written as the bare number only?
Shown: 2400
